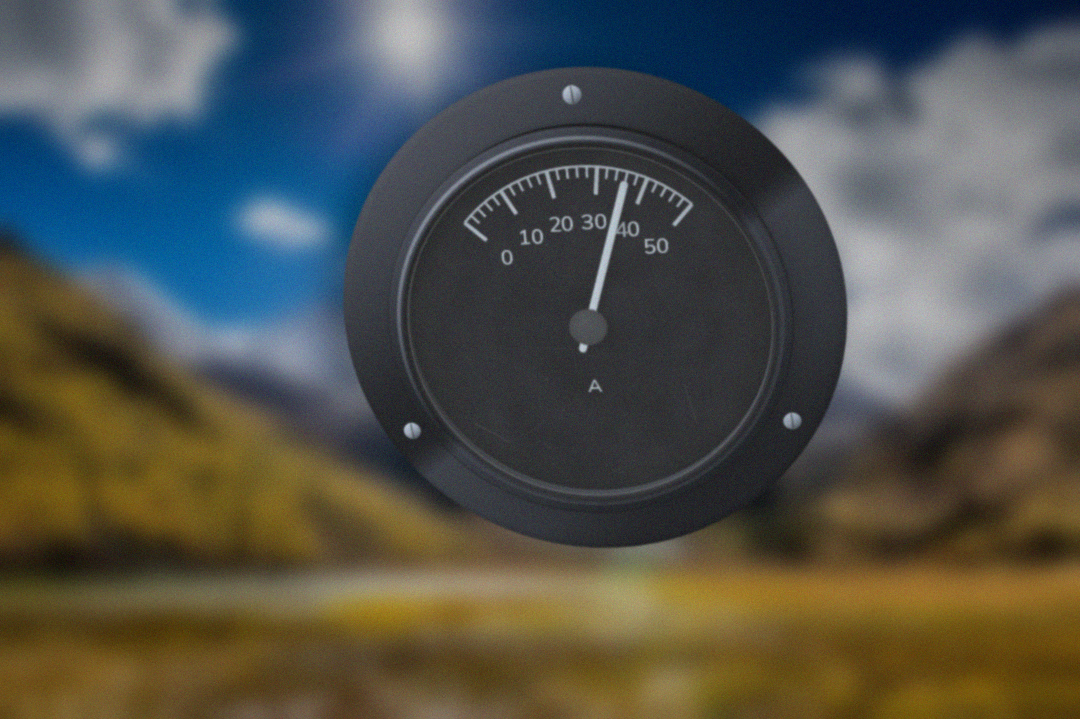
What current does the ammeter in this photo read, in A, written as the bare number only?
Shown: 36
